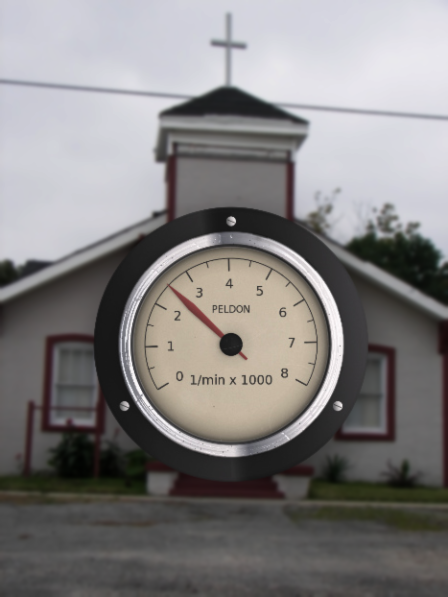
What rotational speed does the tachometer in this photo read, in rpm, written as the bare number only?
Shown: 2500
